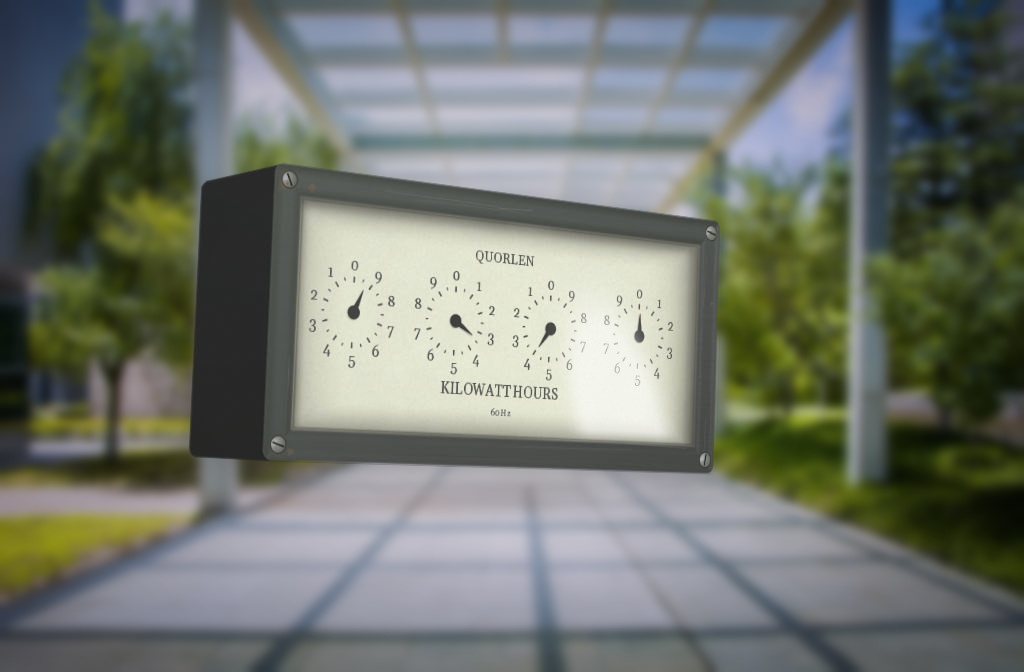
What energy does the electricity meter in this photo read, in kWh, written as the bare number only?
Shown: 9340
